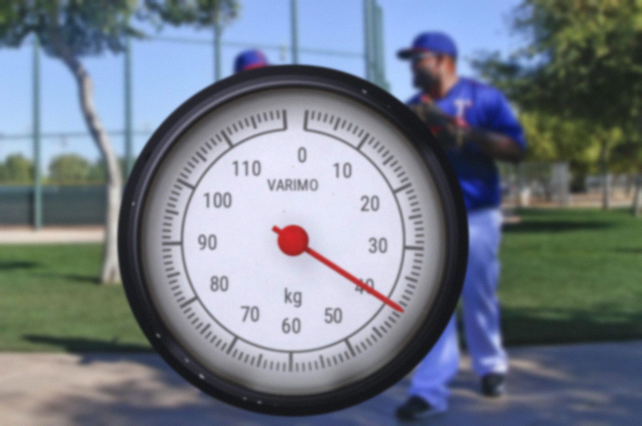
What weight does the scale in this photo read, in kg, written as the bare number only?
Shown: 40
